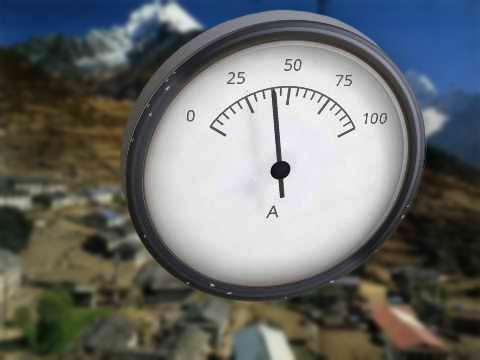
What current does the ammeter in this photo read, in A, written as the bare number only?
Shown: 40
